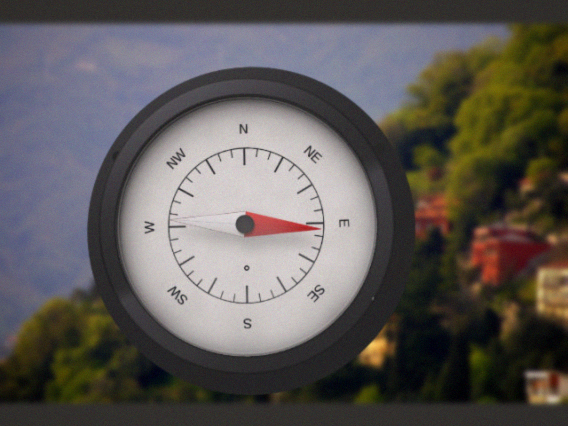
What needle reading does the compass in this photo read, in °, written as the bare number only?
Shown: 95
